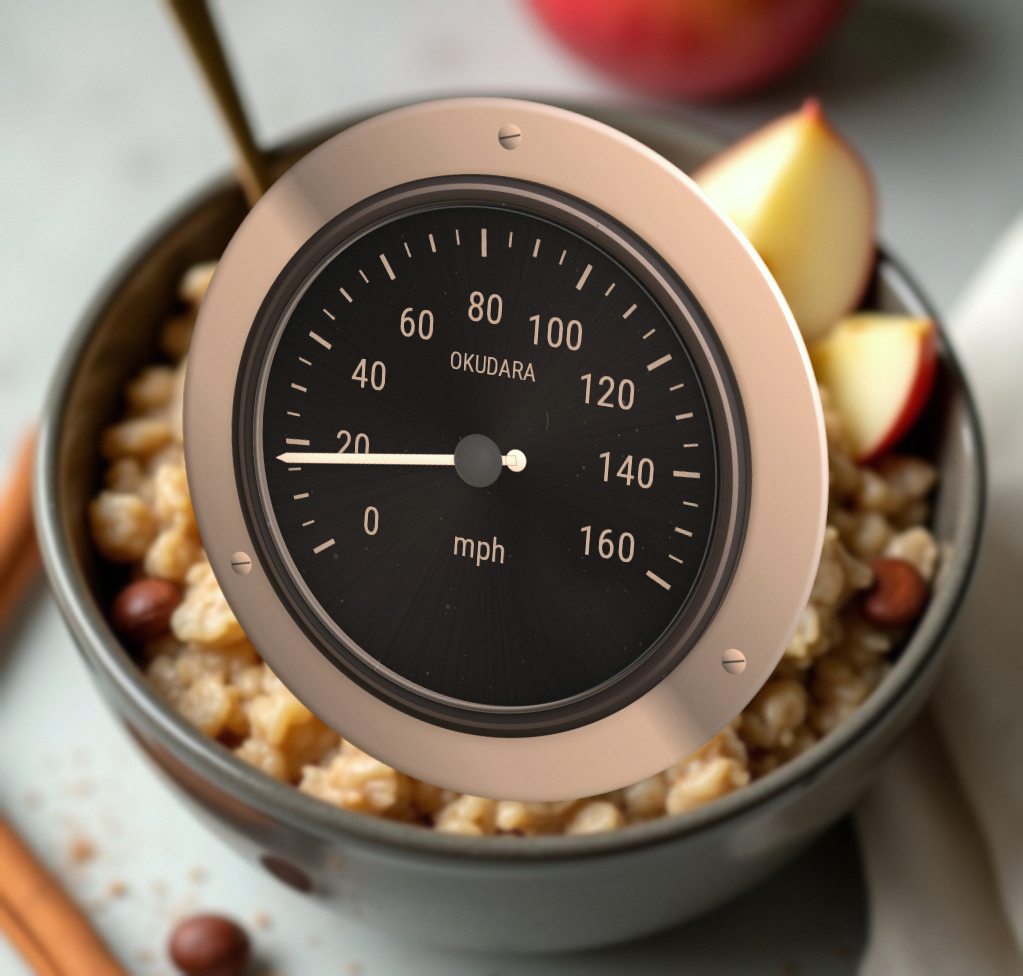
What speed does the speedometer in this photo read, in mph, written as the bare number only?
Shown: 17.5
